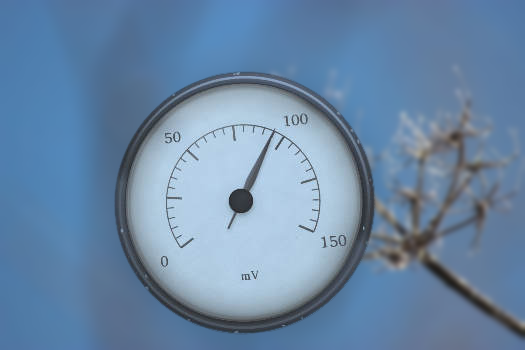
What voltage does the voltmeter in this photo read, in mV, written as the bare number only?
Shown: 95
